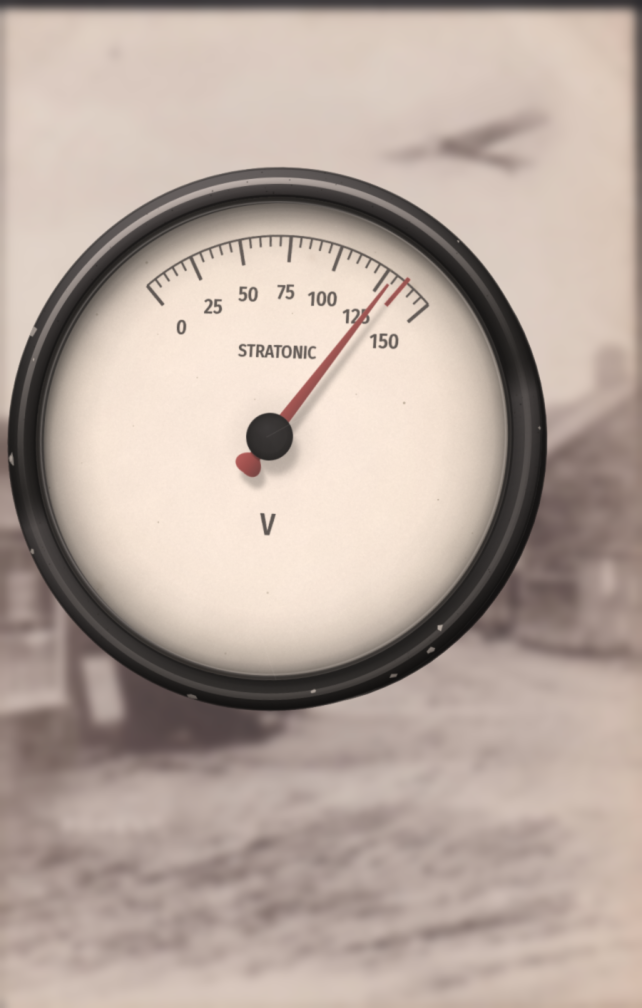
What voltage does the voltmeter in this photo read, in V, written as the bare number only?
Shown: 130
